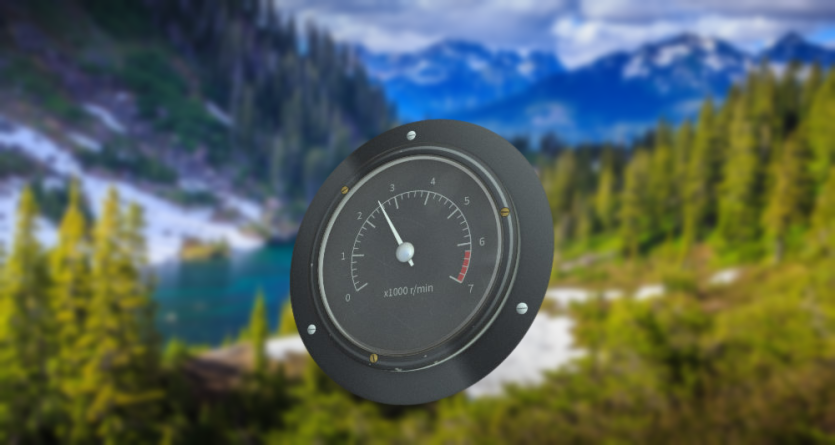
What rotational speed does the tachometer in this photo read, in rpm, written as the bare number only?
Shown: 2600
